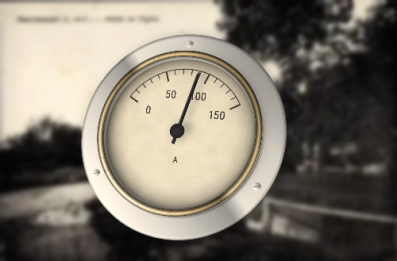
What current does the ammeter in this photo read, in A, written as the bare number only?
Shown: 90
